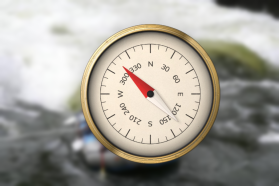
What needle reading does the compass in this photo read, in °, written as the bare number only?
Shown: 315
